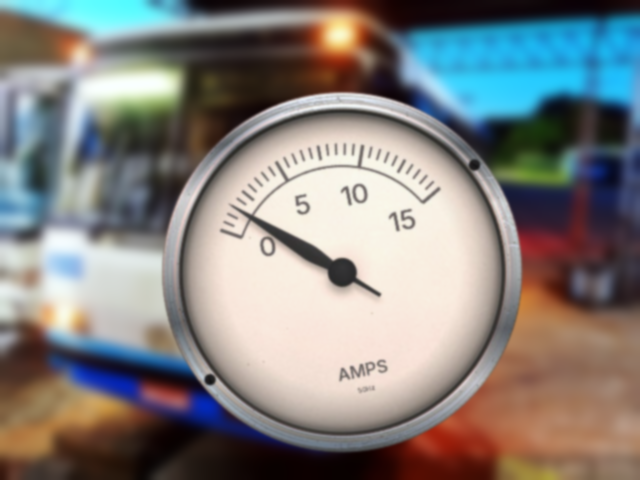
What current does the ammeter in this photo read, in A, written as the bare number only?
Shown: 1.5
